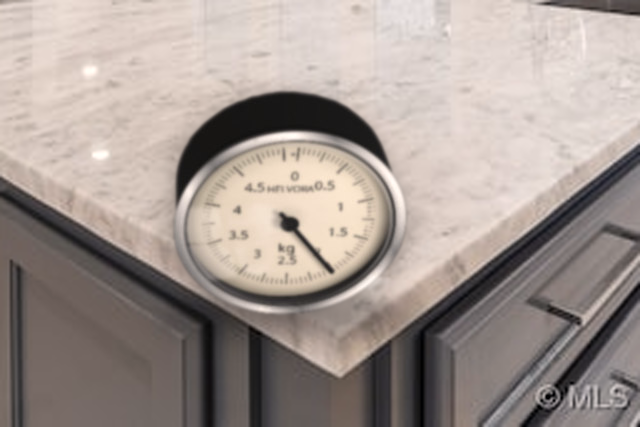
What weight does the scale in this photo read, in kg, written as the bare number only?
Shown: 2
